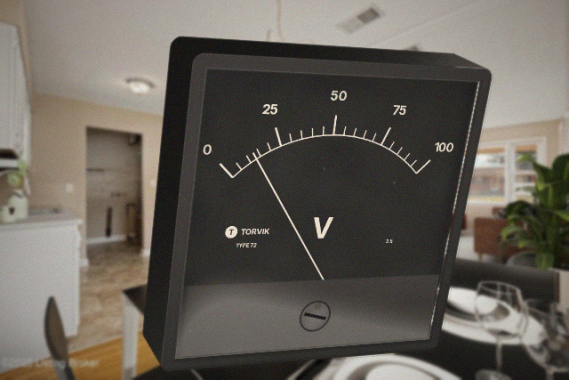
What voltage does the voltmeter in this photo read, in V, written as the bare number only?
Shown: 12.5
